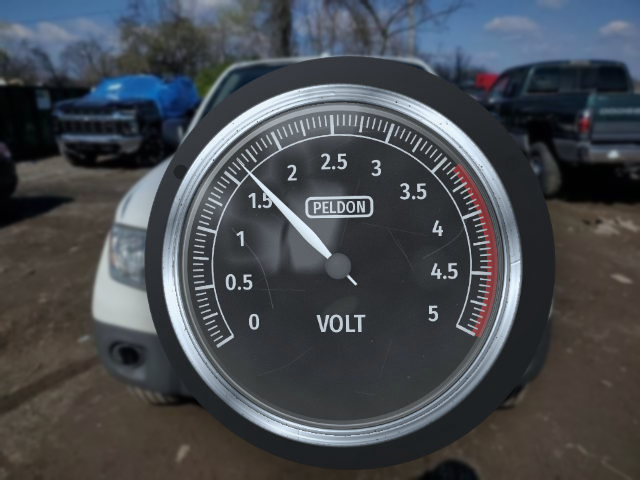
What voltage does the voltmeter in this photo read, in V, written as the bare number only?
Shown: 1.65
